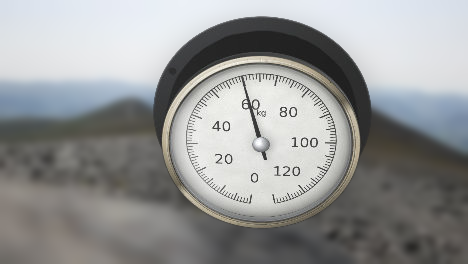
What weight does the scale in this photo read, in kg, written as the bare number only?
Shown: 60
